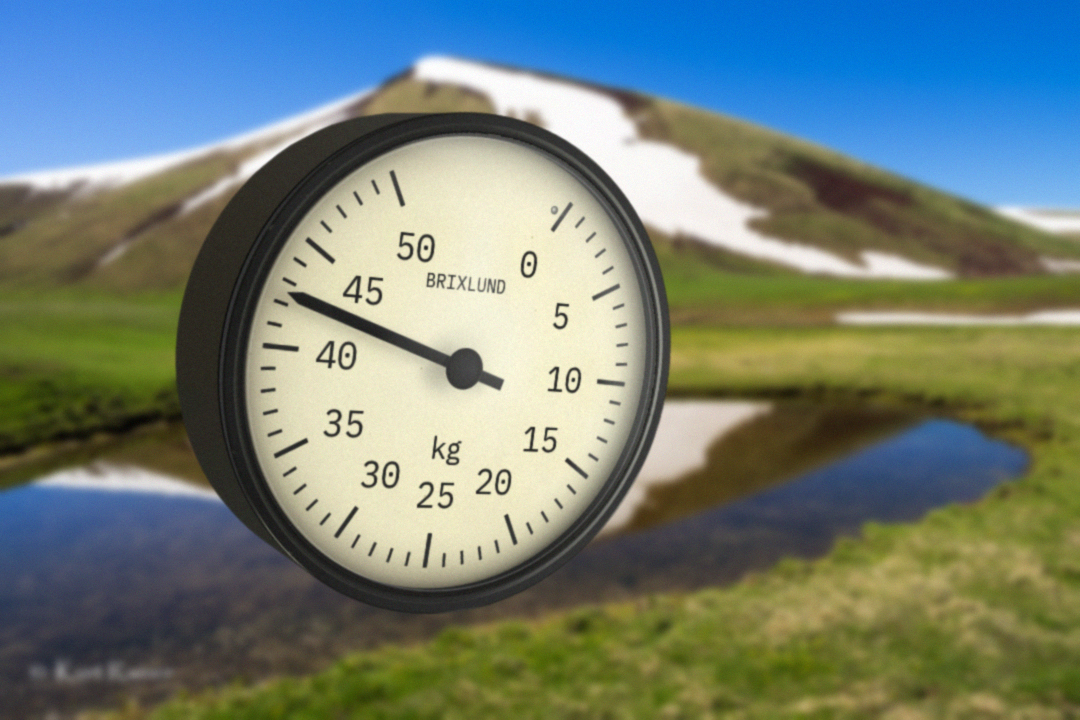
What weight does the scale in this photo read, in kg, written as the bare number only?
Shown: 42.5
